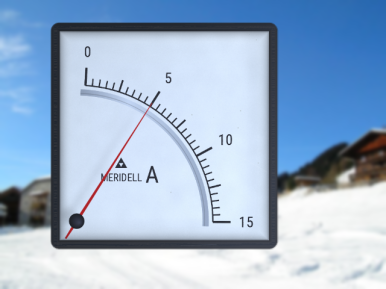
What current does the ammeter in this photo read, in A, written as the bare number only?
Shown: 5
